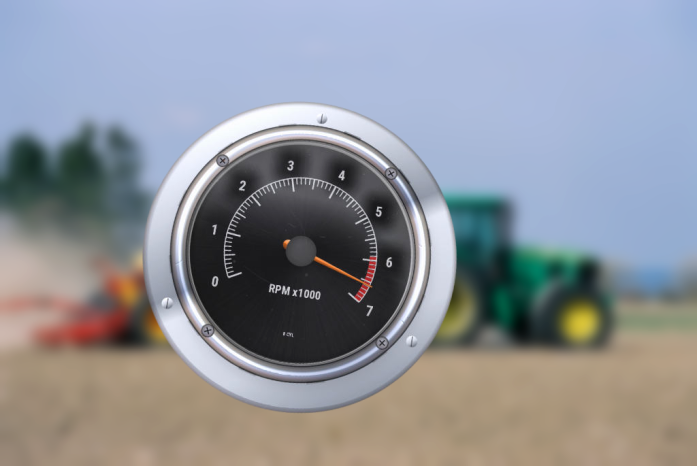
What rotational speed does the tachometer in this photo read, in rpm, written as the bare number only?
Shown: 6600
